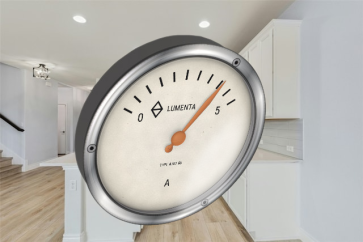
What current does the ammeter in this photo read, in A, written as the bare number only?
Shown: 4
